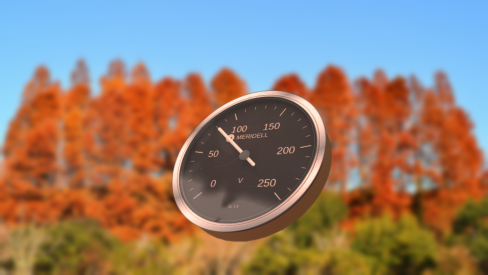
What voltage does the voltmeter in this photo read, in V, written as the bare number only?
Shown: 80
